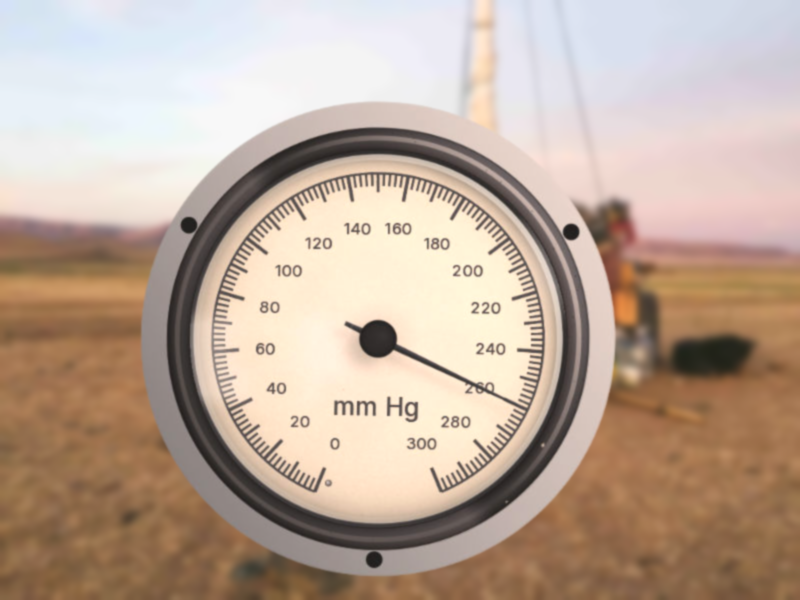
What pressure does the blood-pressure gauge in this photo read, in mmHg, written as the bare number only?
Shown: 260
